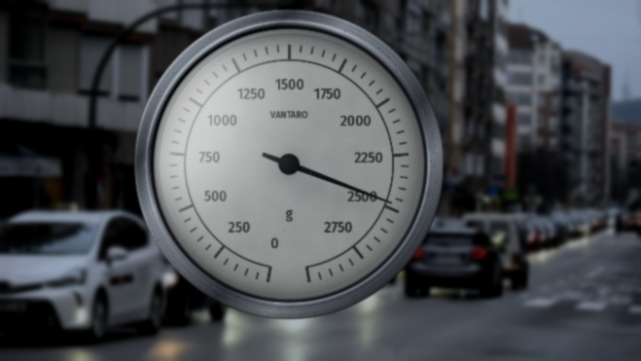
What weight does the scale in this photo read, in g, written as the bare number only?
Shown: 2475
